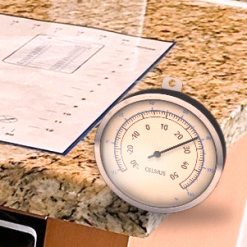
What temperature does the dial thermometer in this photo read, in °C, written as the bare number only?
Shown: 25
